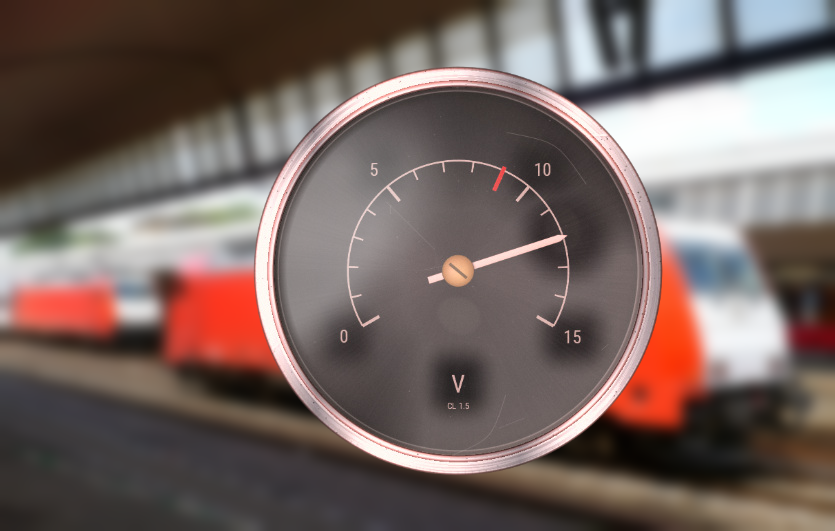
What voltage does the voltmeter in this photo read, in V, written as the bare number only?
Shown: 12
